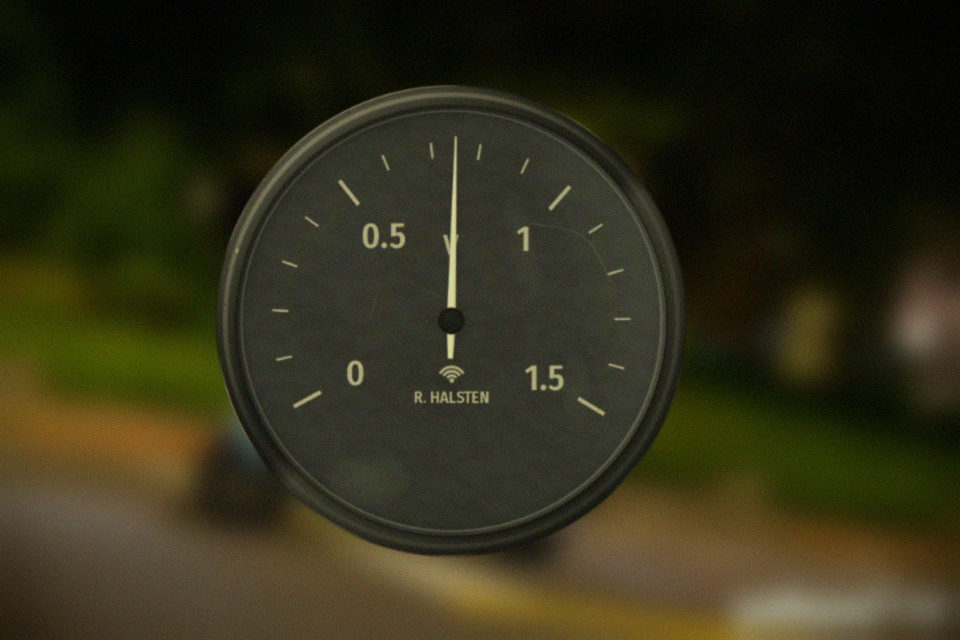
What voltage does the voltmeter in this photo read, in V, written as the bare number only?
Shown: 0.75
